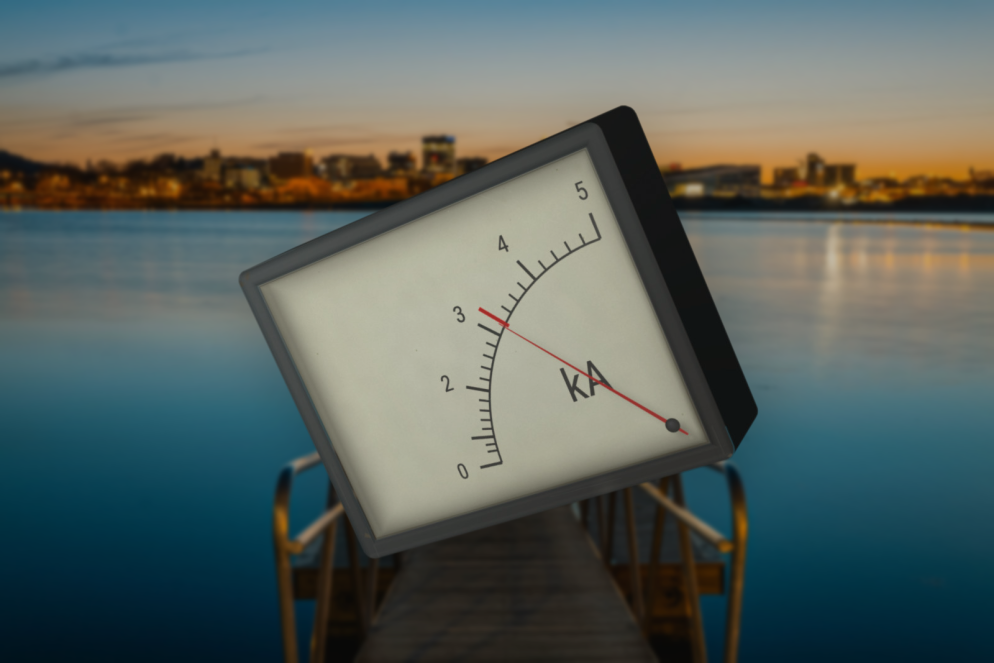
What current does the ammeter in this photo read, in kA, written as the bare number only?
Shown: 3.2
